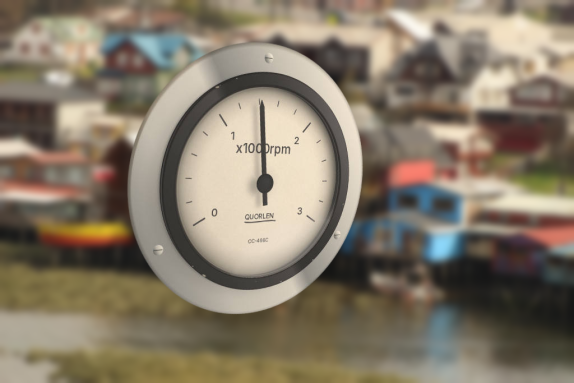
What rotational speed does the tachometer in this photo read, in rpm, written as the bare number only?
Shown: 1400
